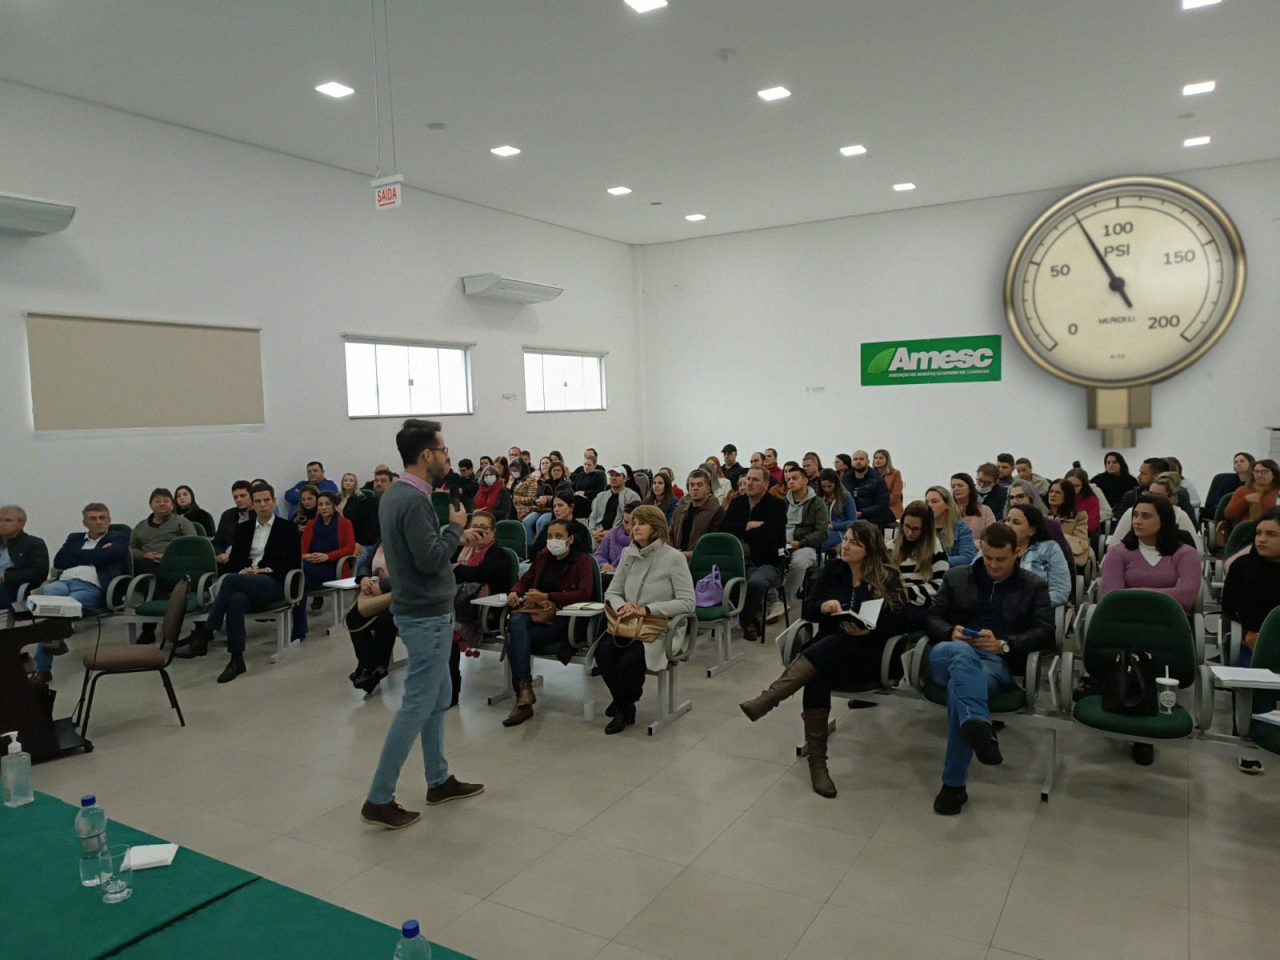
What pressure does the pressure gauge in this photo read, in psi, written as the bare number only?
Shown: 80
